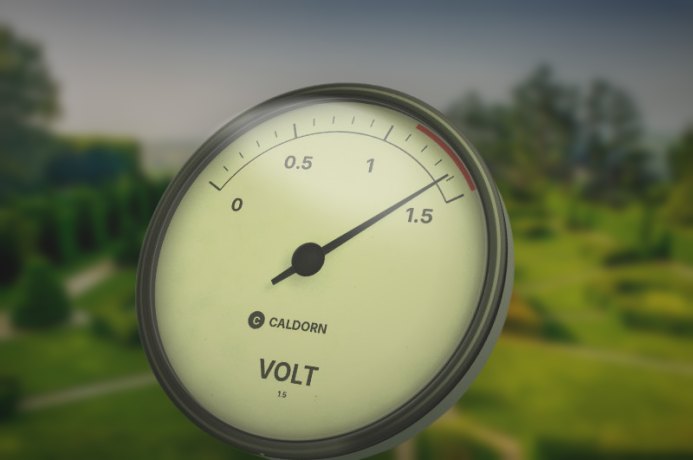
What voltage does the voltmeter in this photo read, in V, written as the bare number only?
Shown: 1.4
